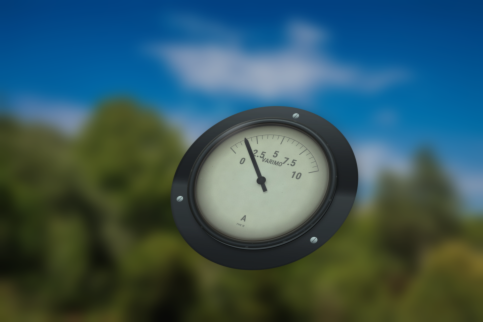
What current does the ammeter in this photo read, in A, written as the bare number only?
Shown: 1.5
